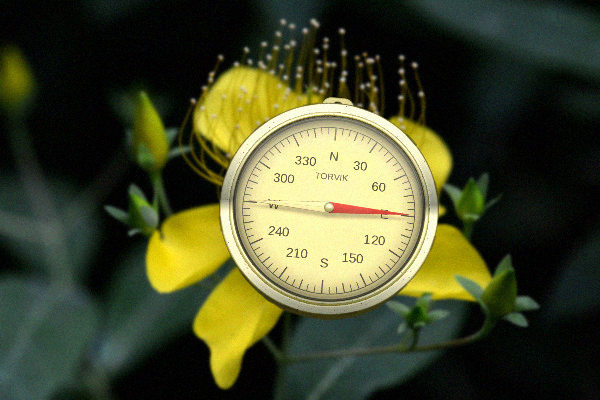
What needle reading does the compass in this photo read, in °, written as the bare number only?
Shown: 90
